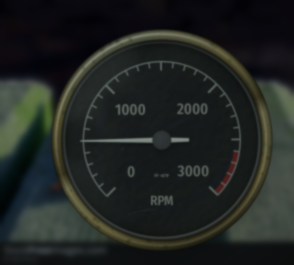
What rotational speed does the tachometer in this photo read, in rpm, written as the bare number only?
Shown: 500
